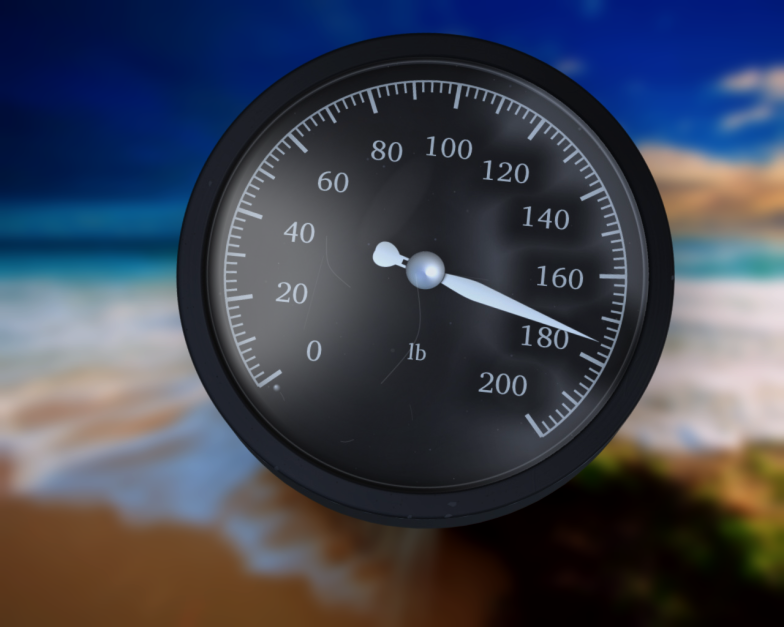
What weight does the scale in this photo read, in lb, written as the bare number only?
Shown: 176
